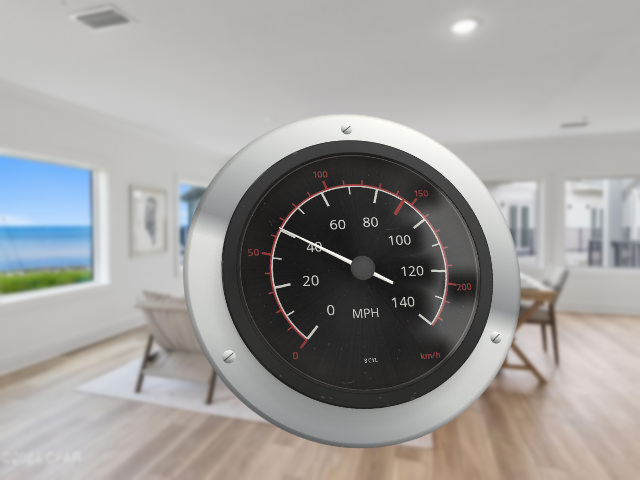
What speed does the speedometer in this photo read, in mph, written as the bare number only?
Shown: 40
